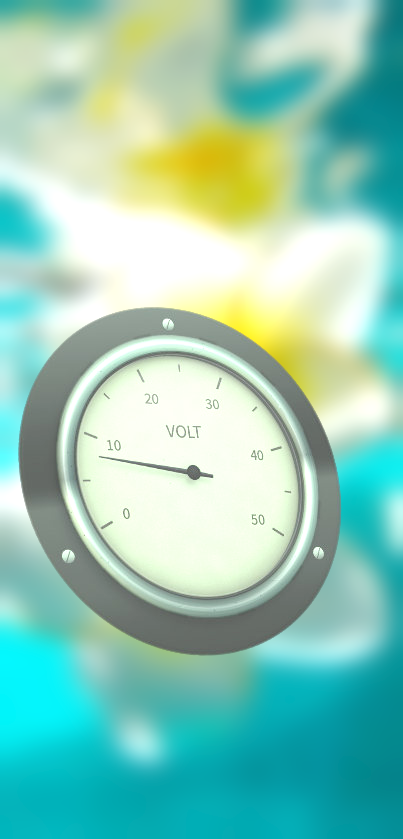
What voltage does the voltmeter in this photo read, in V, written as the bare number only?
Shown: 7.5
